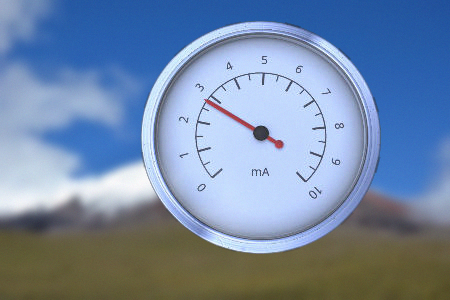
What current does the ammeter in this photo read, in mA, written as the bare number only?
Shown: 2.75
